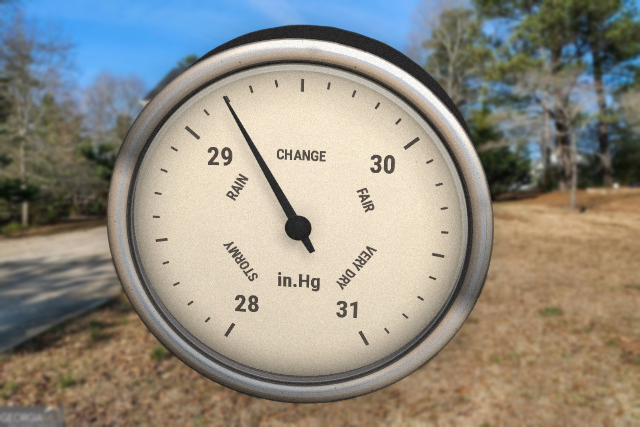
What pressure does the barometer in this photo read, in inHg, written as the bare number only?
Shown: 29.2
